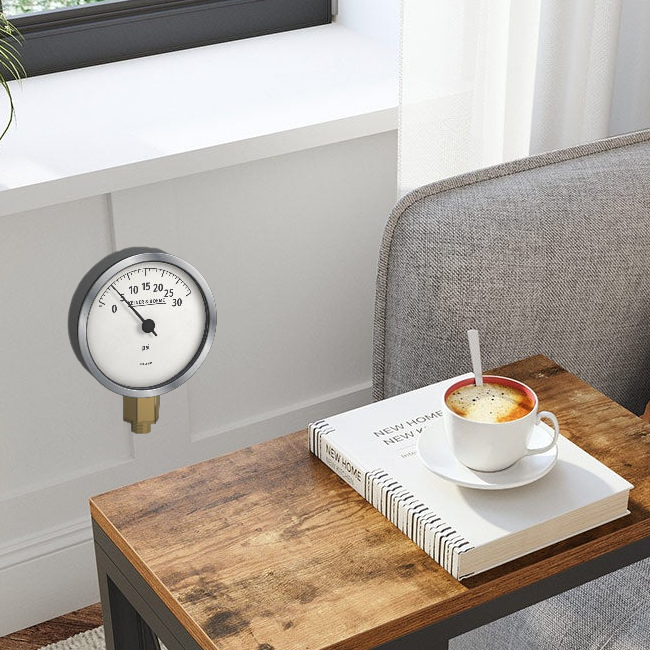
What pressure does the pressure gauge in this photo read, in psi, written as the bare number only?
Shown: 5
